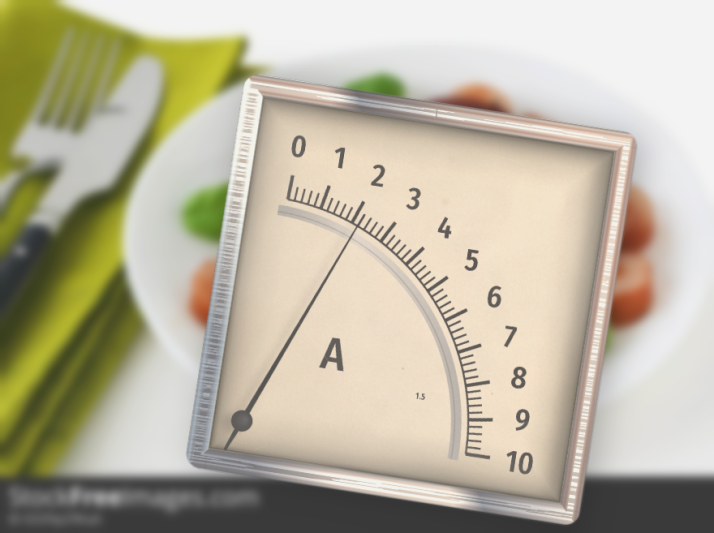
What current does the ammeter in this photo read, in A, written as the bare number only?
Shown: 2.2
